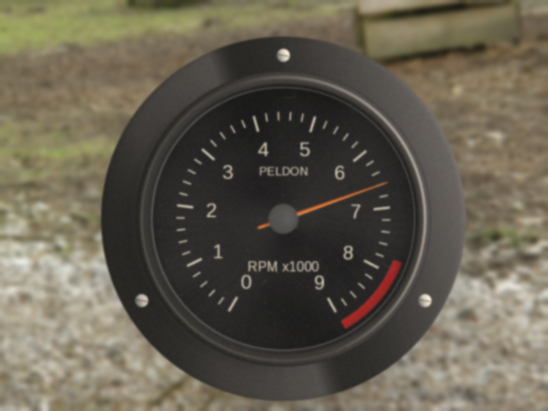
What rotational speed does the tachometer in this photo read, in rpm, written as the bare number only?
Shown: 6600
